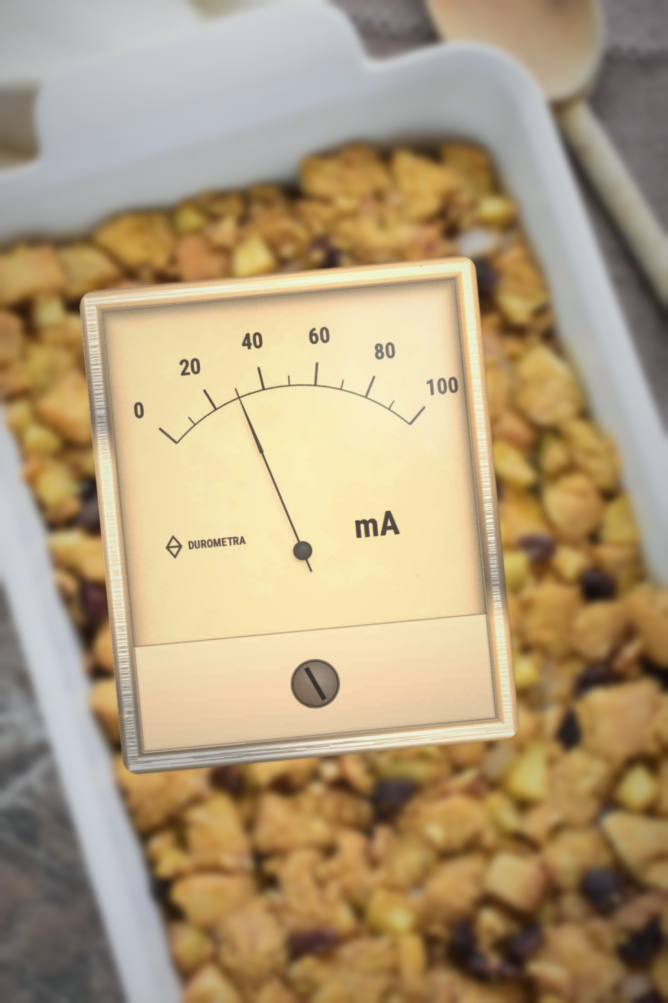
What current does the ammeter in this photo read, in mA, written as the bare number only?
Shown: 30
